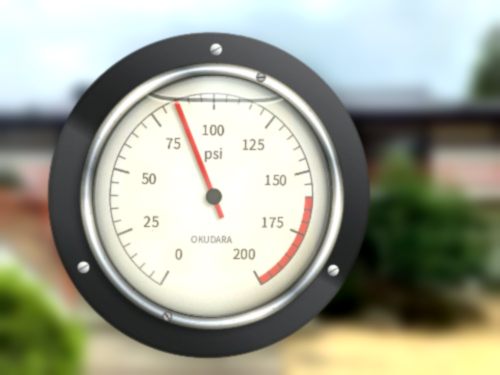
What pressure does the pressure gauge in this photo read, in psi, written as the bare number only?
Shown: 85
